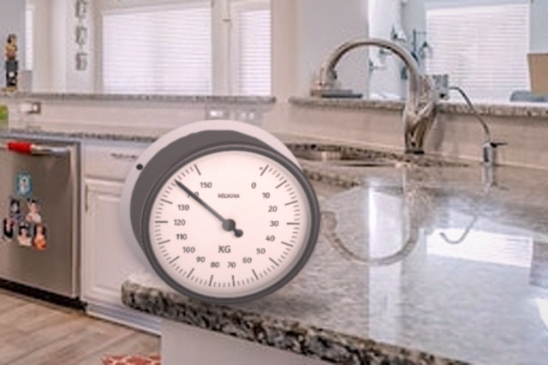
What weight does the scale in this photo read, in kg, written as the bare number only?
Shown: 140
